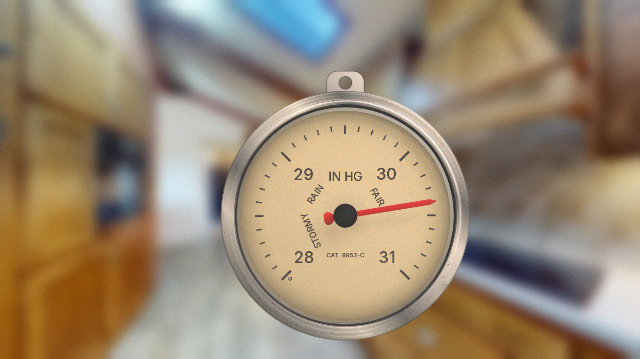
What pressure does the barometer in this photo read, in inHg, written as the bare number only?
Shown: 30.4
